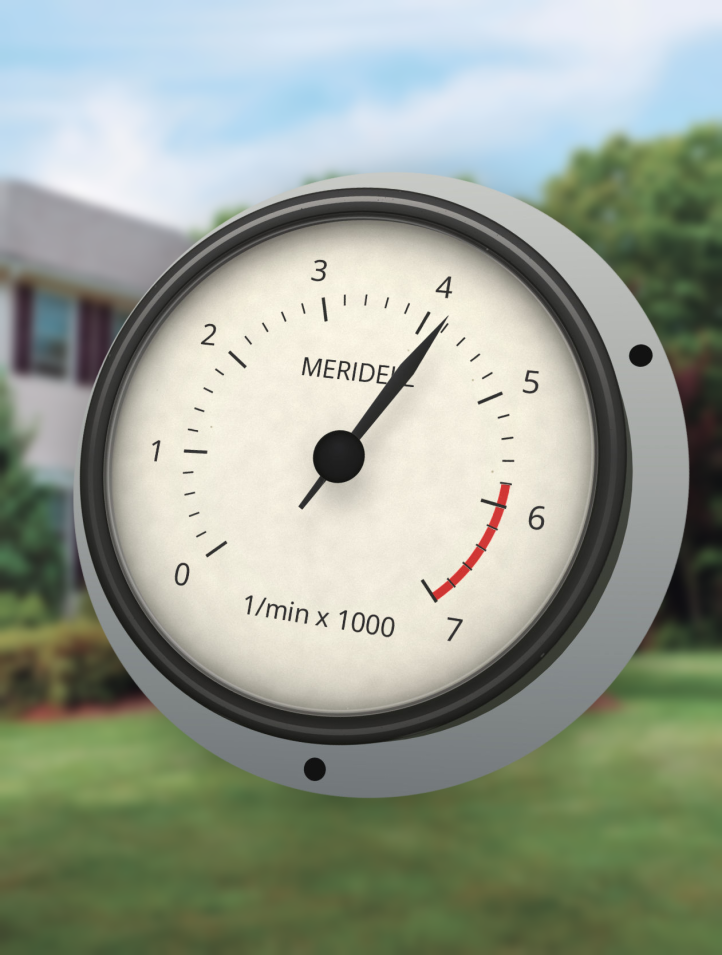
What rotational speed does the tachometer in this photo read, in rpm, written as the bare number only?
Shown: 4200
